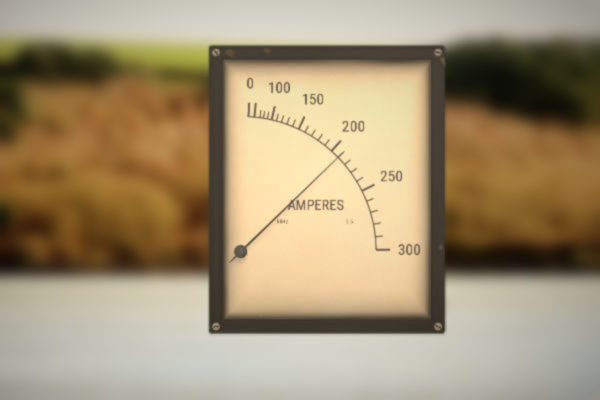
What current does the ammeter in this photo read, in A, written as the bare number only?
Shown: 210
